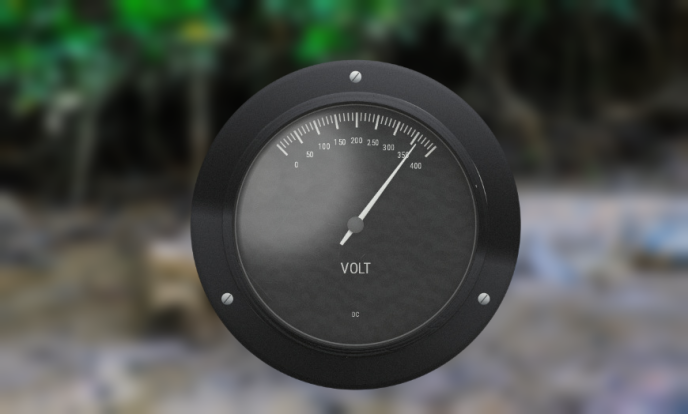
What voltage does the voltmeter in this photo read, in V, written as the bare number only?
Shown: 360
